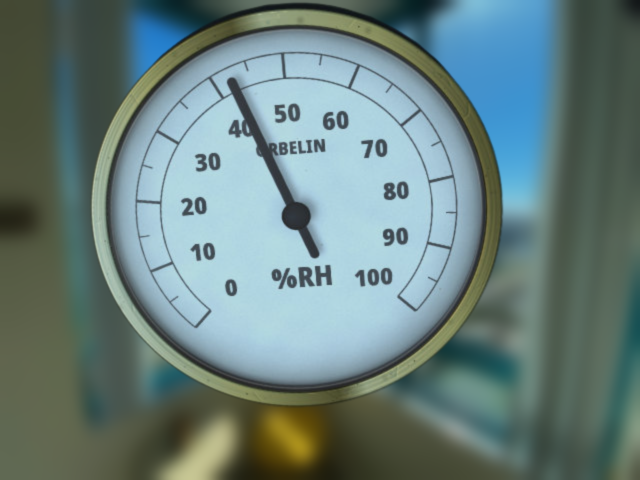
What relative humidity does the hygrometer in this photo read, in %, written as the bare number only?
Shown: 42.5
